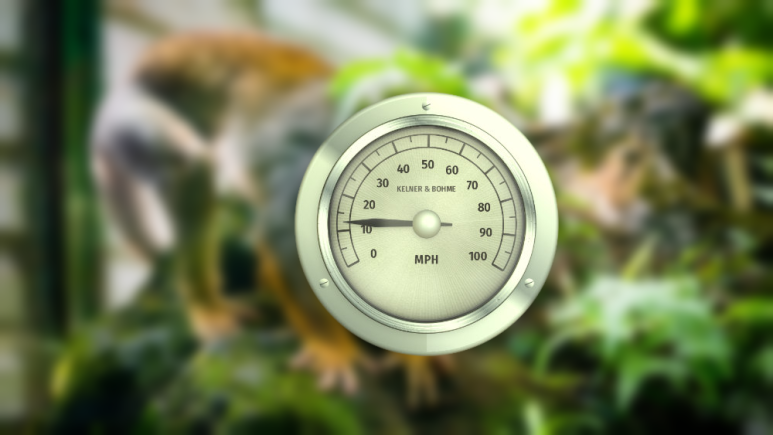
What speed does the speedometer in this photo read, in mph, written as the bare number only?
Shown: 12.5
